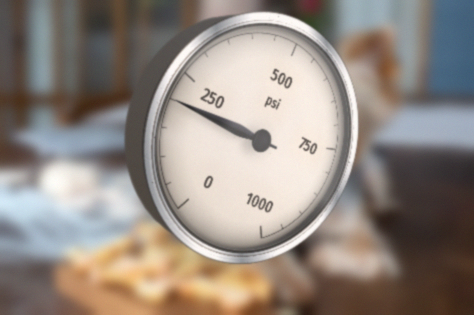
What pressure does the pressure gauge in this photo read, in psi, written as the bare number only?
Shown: 200
